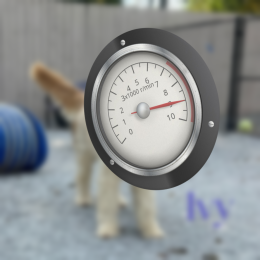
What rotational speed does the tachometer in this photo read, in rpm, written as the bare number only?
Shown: 9000
